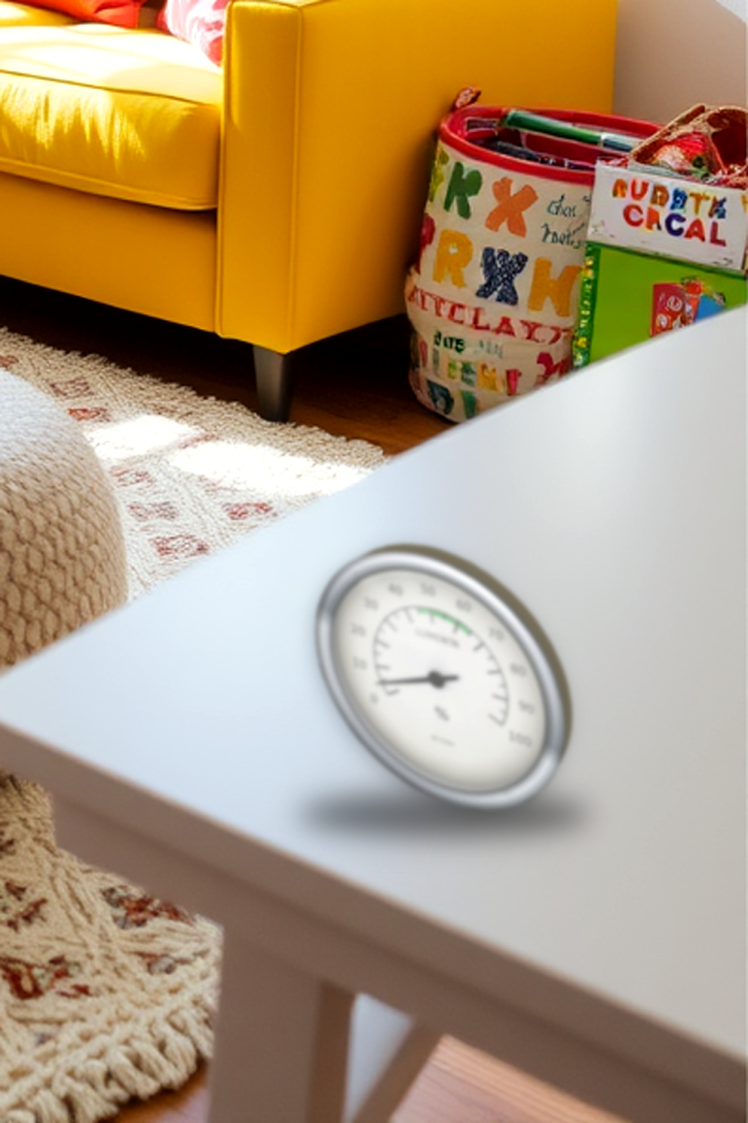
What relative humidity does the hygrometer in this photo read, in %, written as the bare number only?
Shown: 5
